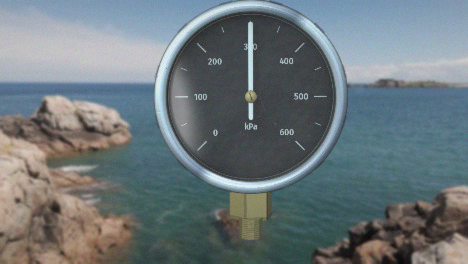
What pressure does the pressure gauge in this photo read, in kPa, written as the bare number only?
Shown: 300
